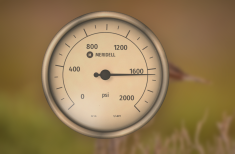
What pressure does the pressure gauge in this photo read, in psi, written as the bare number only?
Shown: 1650
